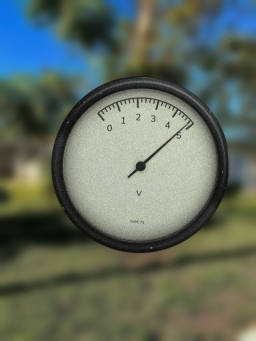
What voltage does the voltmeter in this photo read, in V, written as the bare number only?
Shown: 4.8
